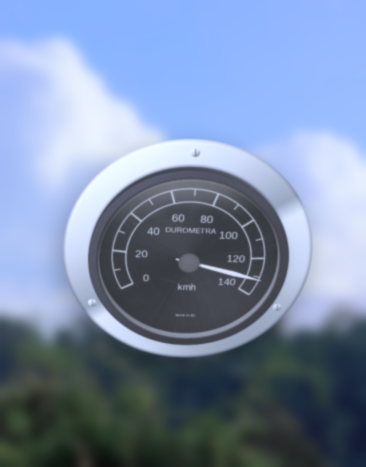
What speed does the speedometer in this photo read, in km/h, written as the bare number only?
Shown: 130
